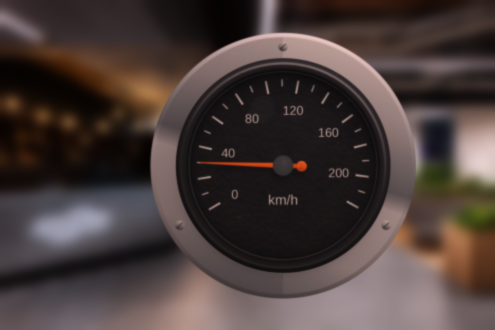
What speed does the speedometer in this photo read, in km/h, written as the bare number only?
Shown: 30
